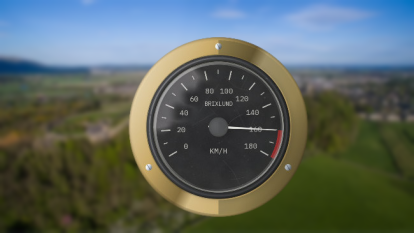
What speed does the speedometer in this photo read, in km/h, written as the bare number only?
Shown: 160
